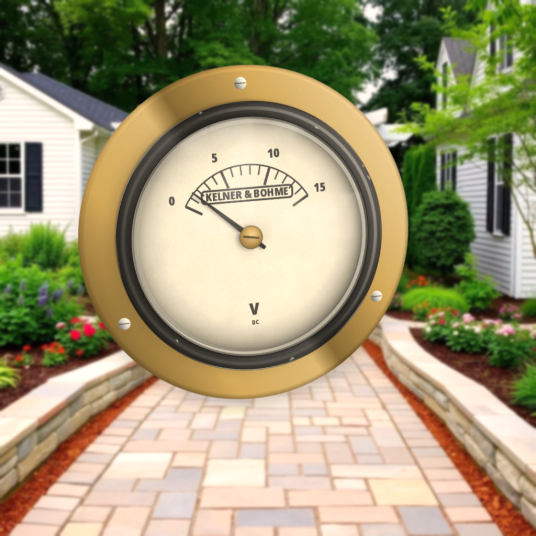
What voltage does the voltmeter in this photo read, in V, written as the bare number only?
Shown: 1.5
